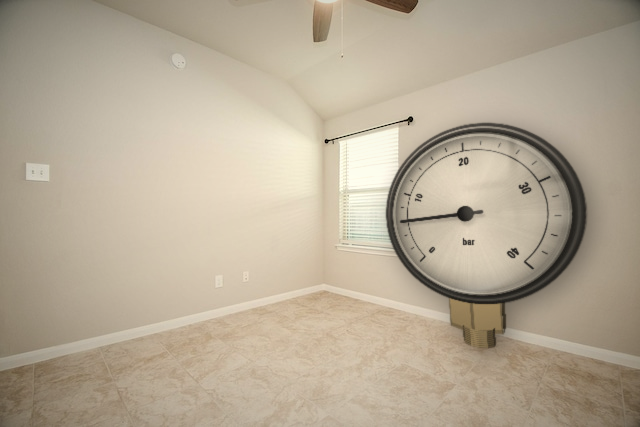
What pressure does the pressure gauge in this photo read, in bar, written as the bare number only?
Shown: 6
